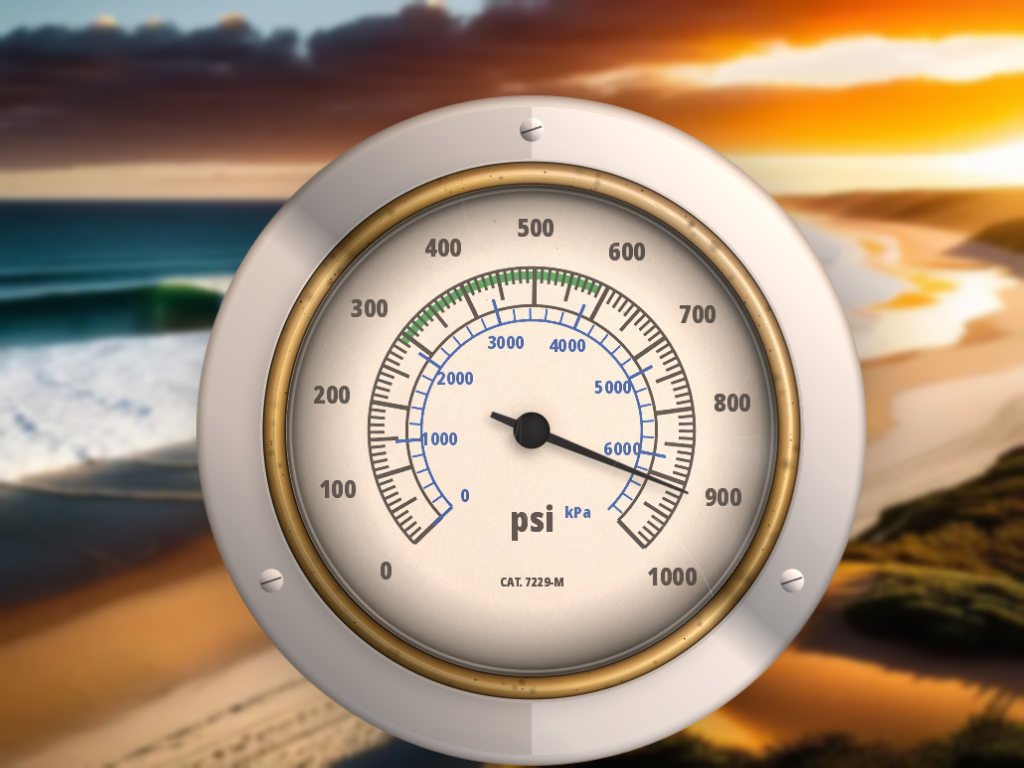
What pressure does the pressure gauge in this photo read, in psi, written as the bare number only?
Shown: 910
